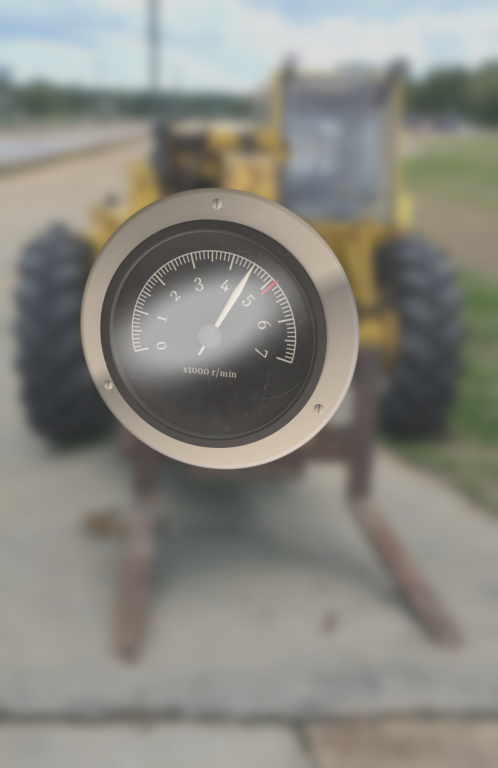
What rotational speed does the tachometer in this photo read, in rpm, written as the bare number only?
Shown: 4500
